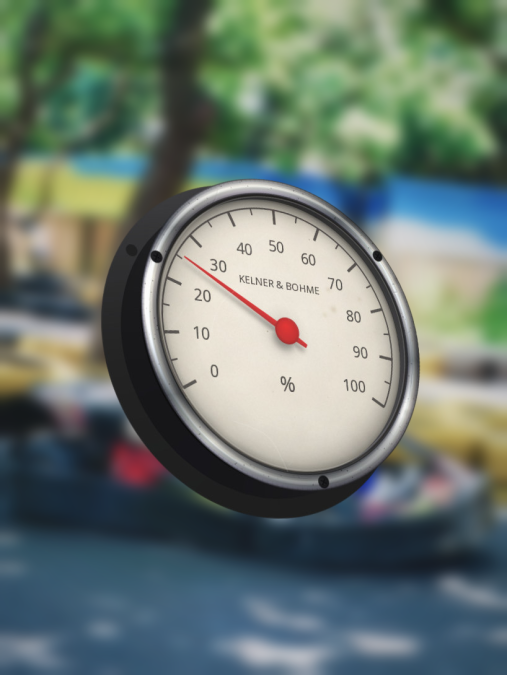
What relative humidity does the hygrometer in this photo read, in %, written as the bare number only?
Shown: 25
